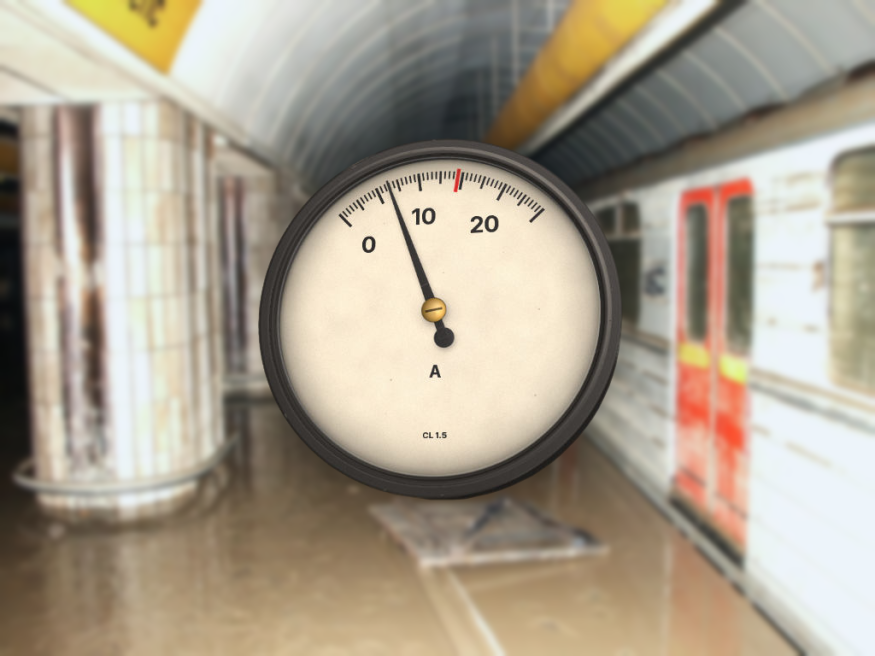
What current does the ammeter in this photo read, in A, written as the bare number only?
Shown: 6.5
